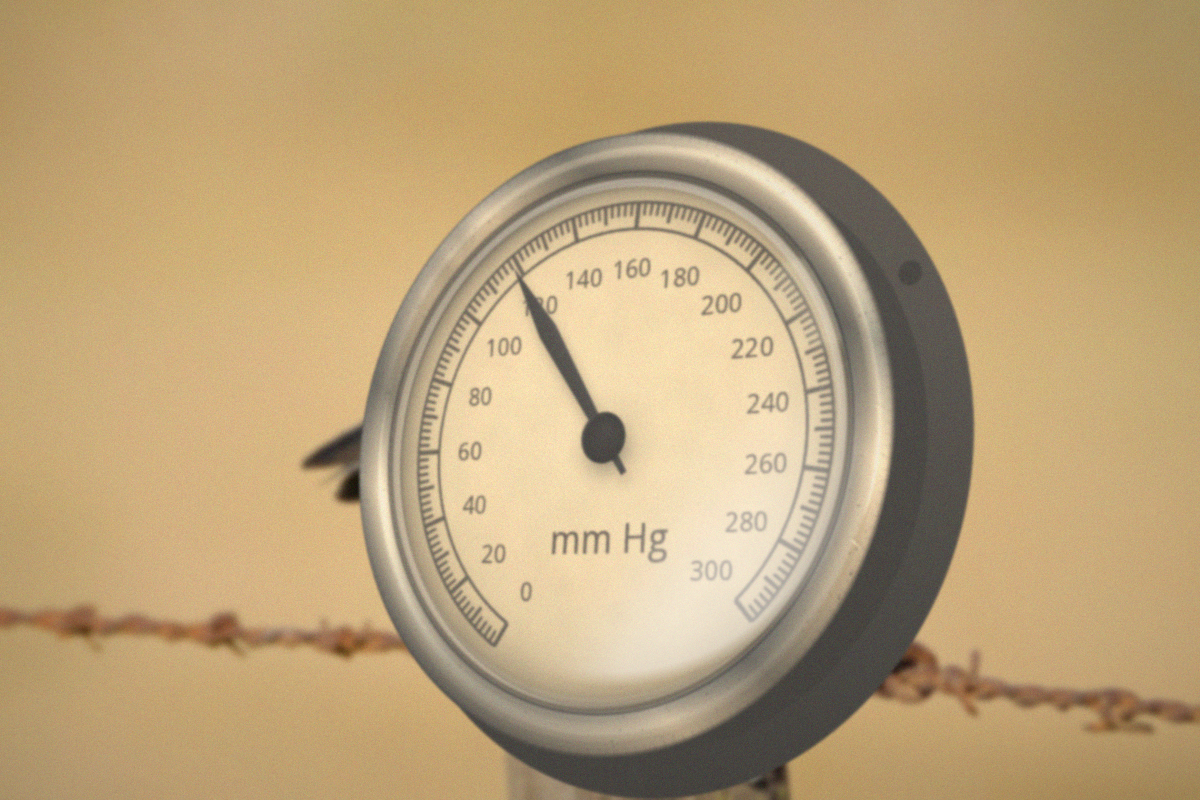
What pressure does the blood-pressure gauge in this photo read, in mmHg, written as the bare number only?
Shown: 120
